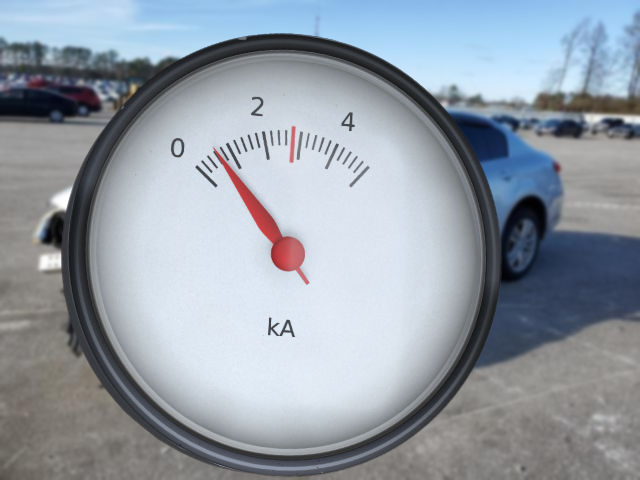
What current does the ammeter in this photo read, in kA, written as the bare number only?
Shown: 0.6
